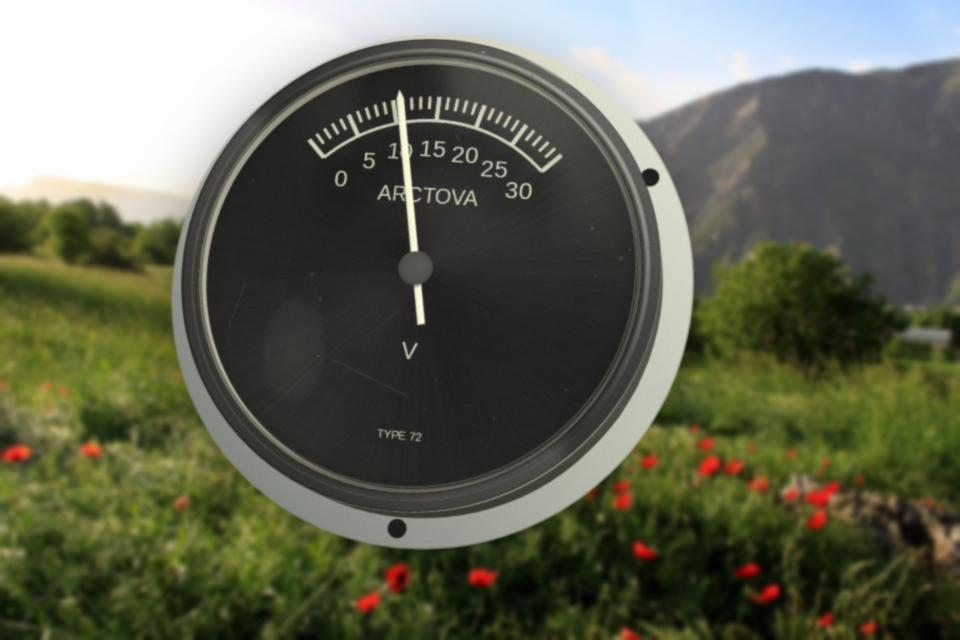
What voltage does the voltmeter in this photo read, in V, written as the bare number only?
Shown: 11
